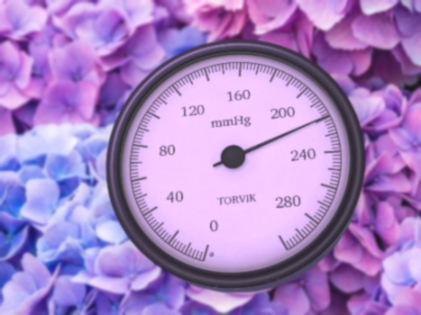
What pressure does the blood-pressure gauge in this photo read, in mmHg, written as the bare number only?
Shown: 220
